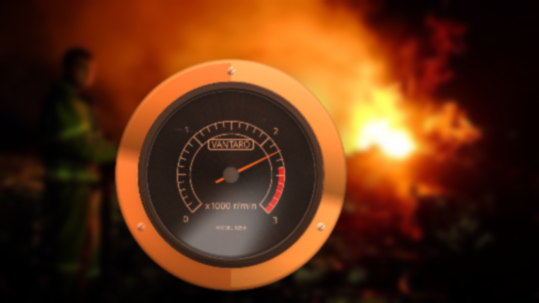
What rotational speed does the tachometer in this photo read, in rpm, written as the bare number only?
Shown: 2200
